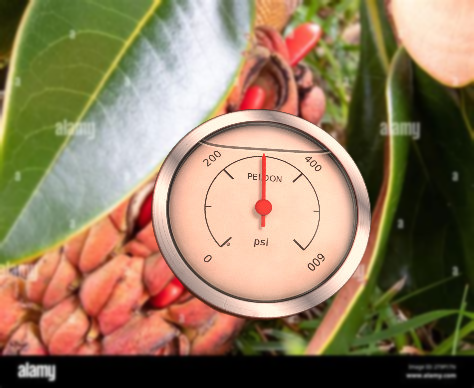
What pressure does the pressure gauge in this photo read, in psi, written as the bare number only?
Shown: 300
